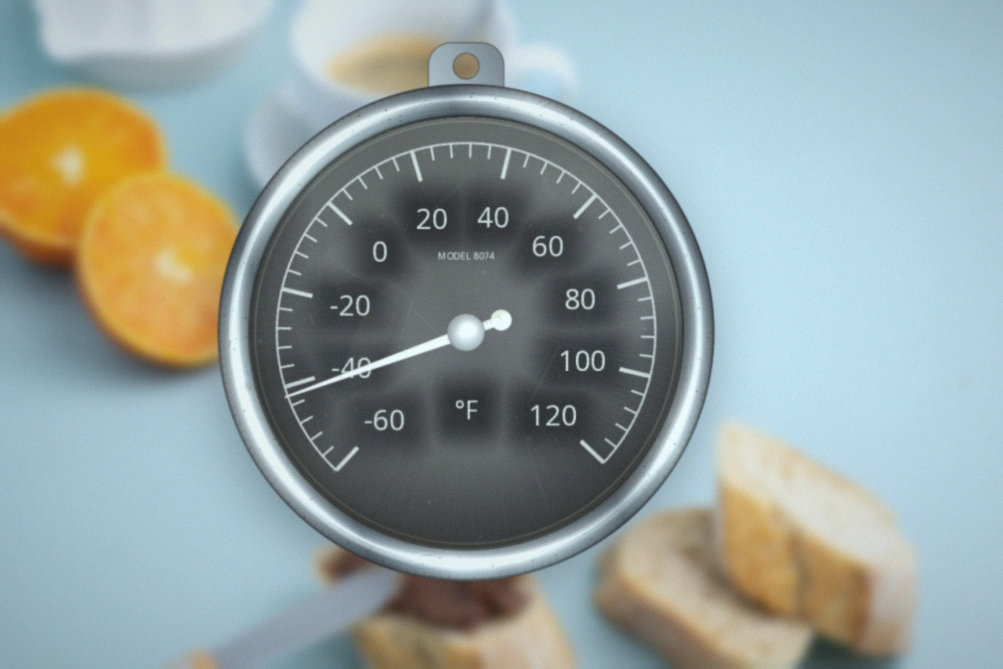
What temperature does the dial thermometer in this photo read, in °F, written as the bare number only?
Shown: -42
